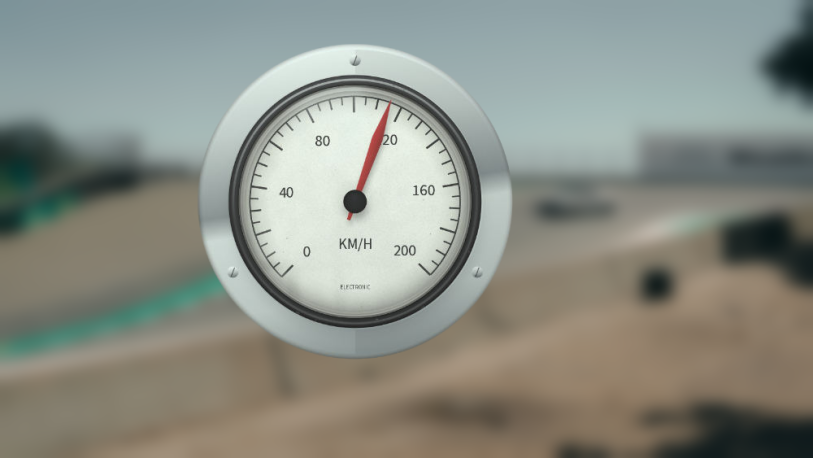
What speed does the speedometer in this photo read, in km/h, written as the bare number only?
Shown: 115
